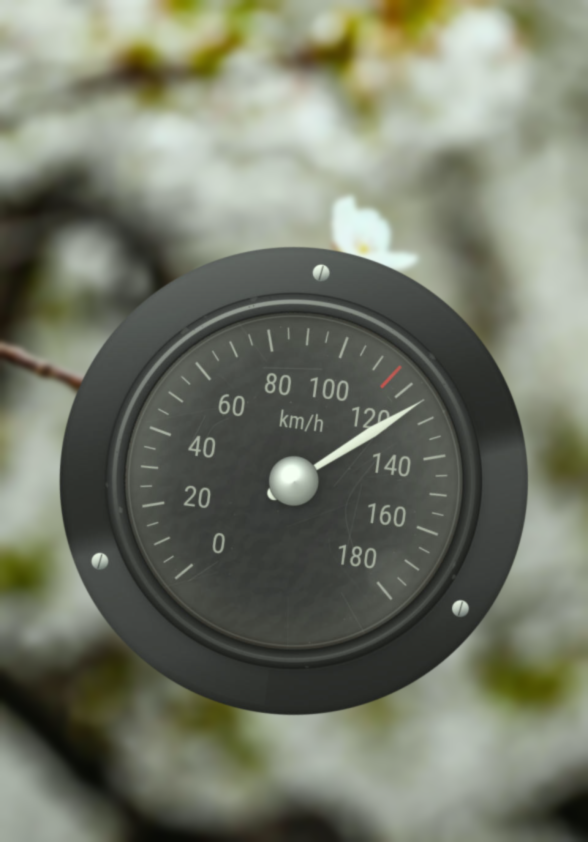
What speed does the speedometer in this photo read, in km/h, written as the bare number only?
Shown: 125
